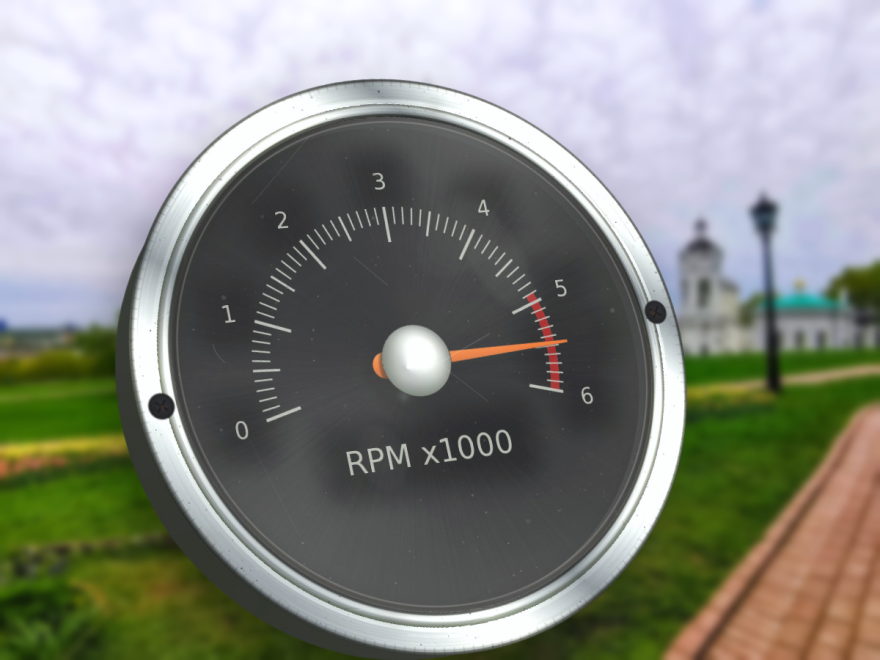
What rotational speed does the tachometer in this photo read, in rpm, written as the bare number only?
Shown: 5500
